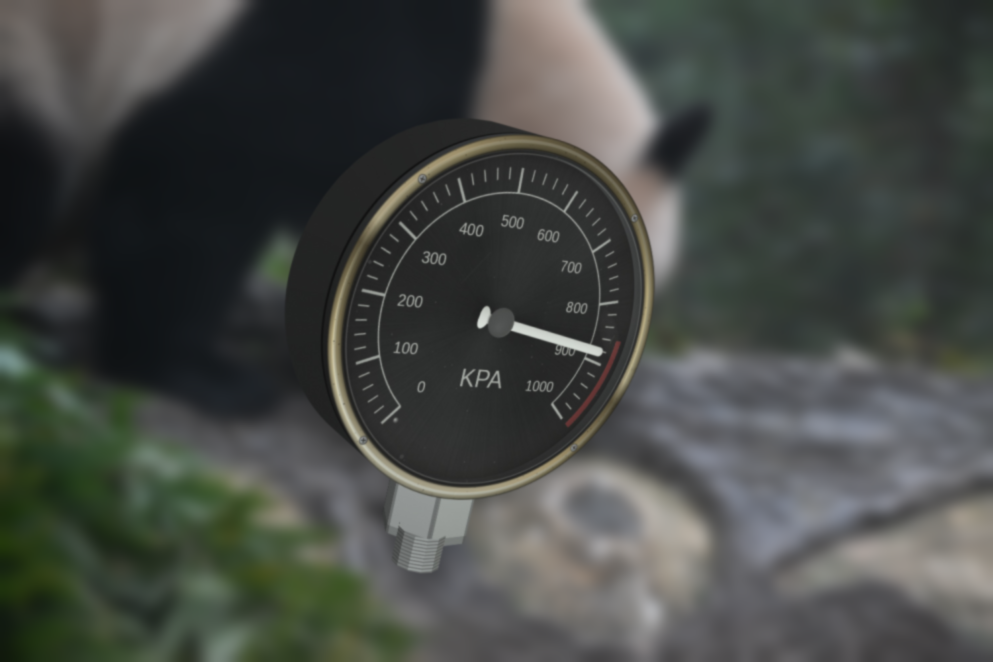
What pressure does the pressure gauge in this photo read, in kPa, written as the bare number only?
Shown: 880
